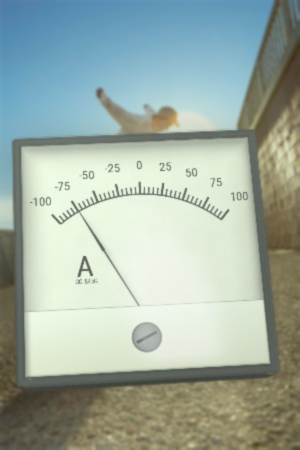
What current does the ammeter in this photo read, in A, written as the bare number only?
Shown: -75
